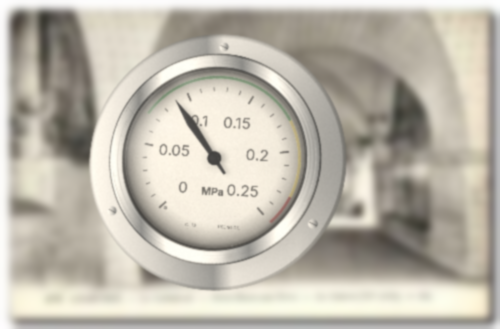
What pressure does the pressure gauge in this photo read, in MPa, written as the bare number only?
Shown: 0.09
